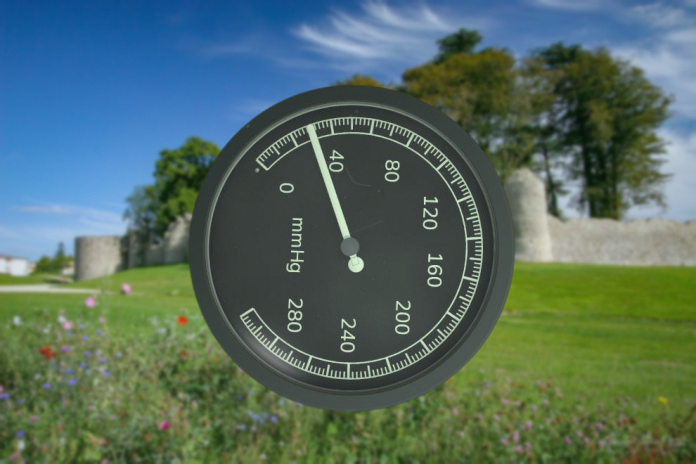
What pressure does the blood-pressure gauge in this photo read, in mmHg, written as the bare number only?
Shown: 30
